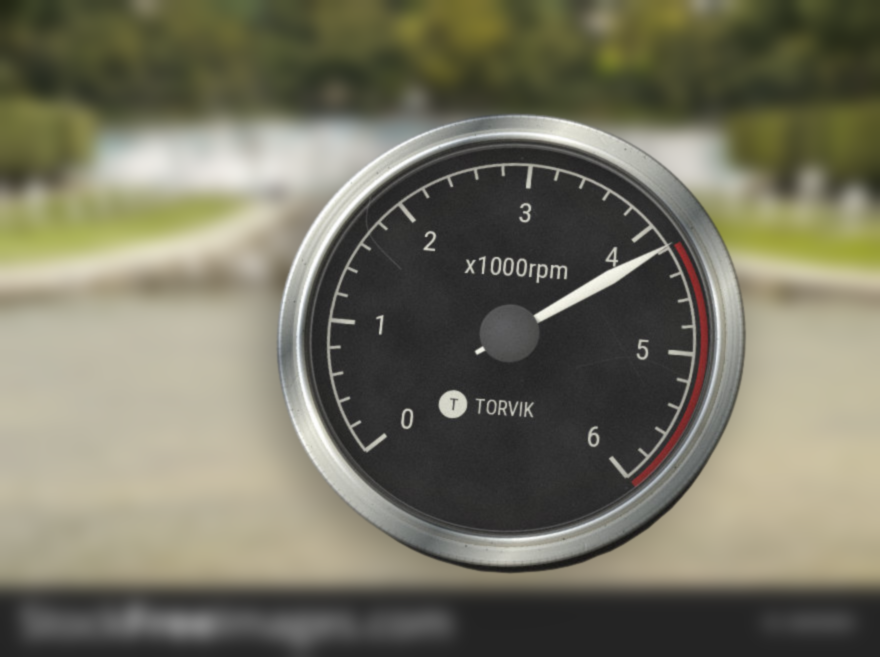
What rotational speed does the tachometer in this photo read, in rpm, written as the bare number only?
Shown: 4200
